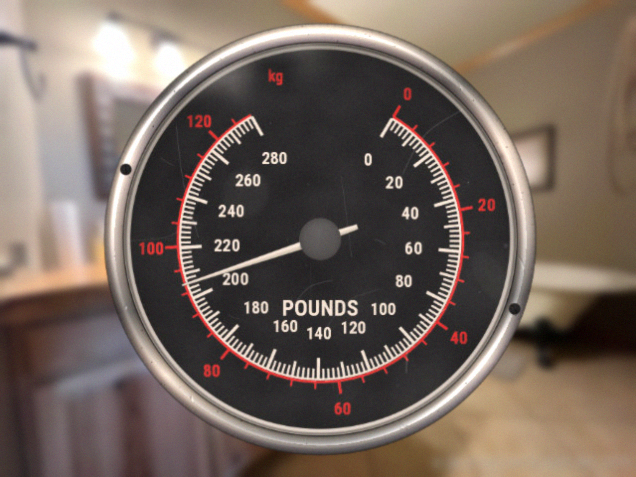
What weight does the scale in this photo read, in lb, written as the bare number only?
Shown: 206
